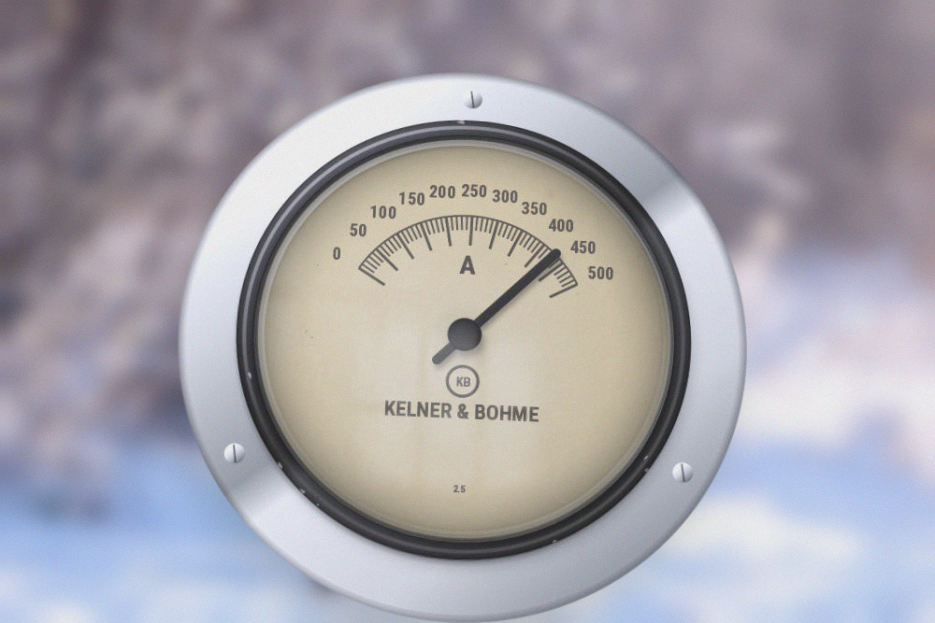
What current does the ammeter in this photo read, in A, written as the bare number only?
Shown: 430
